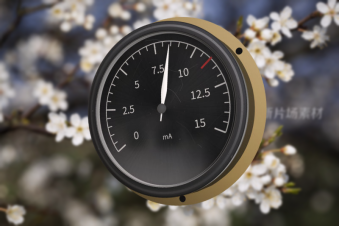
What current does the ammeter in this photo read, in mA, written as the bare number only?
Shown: 8.5
